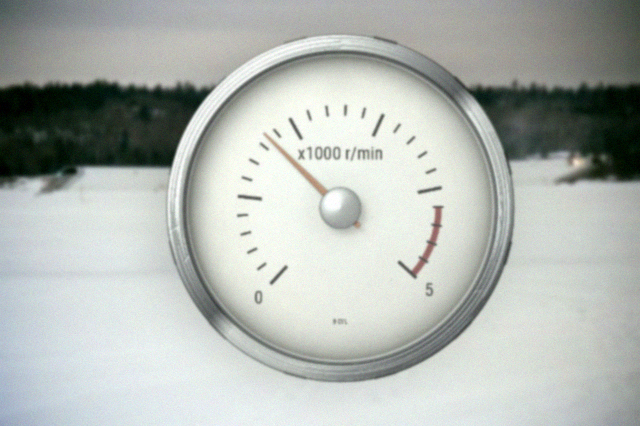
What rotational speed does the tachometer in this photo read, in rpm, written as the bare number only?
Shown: 1700
